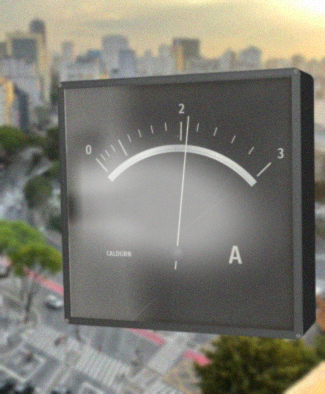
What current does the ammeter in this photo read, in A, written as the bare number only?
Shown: 2.1
